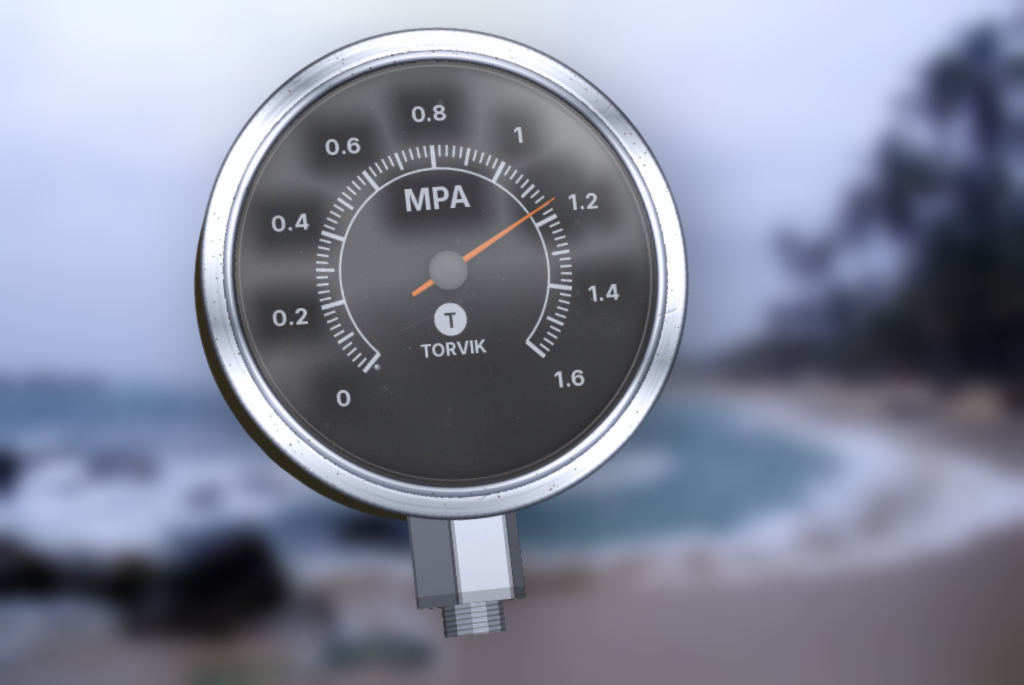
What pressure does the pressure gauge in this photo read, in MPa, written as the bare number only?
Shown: 1.16
